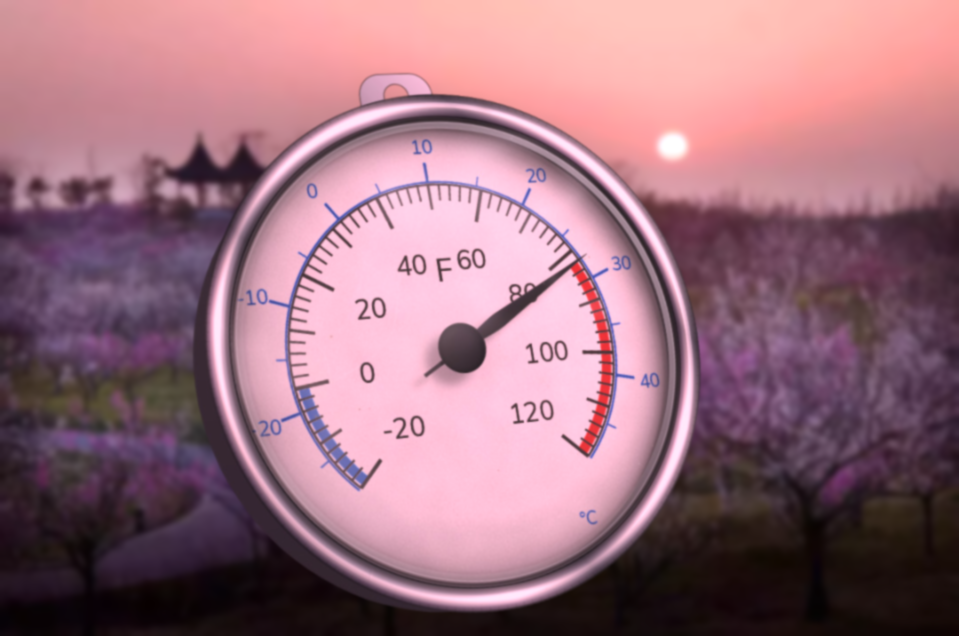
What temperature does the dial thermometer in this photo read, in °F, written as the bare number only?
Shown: 82
